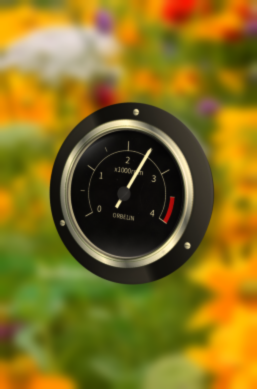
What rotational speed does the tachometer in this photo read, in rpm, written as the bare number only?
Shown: 2500
